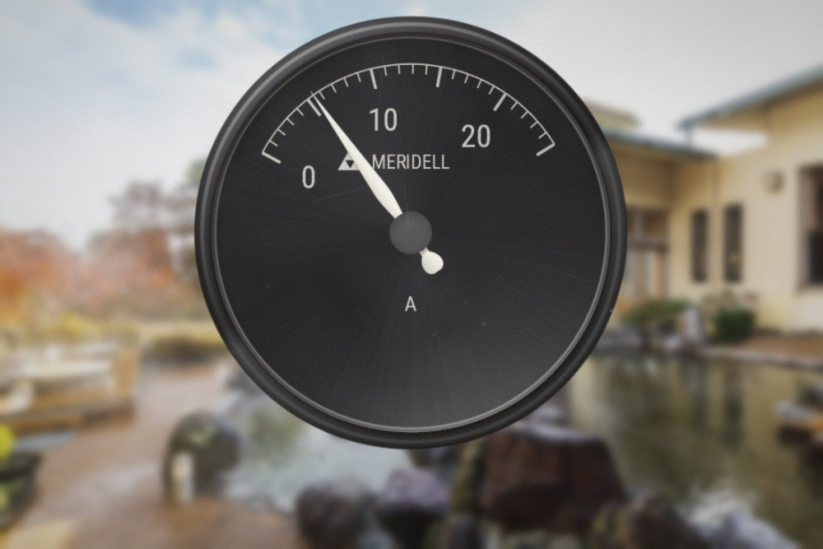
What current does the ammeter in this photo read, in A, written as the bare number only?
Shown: 5.5
